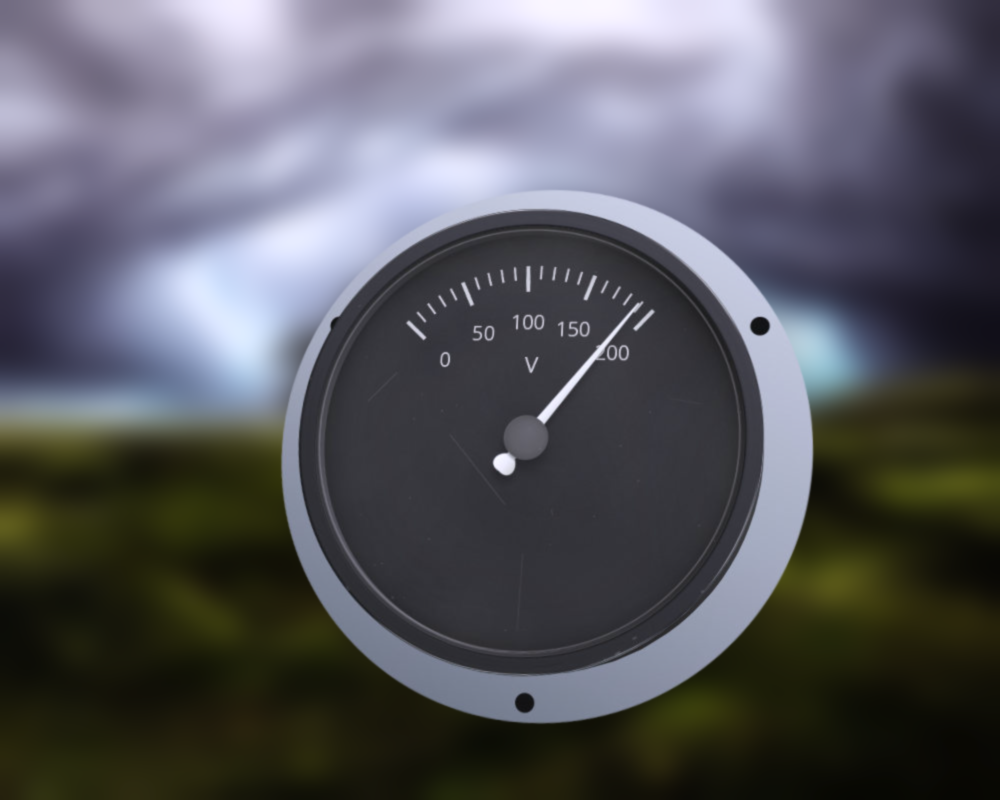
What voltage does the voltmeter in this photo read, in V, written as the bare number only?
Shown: 190
